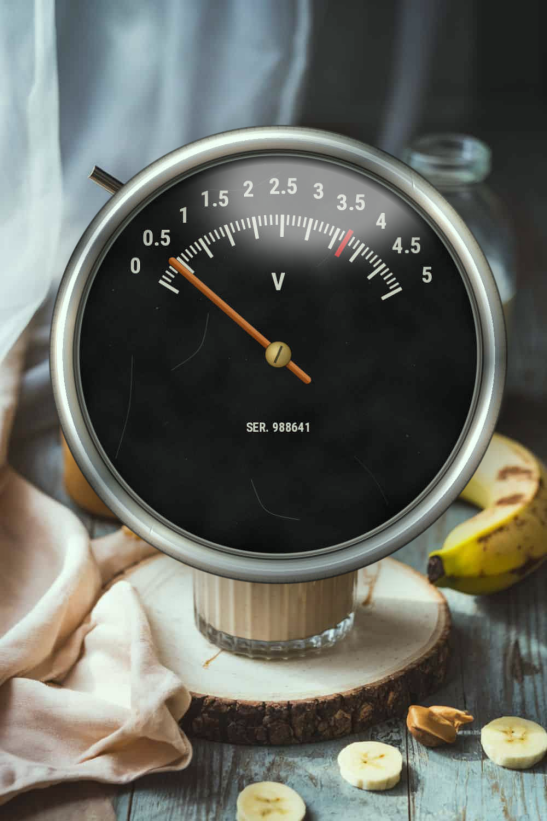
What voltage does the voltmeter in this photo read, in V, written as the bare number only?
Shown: 0.4
